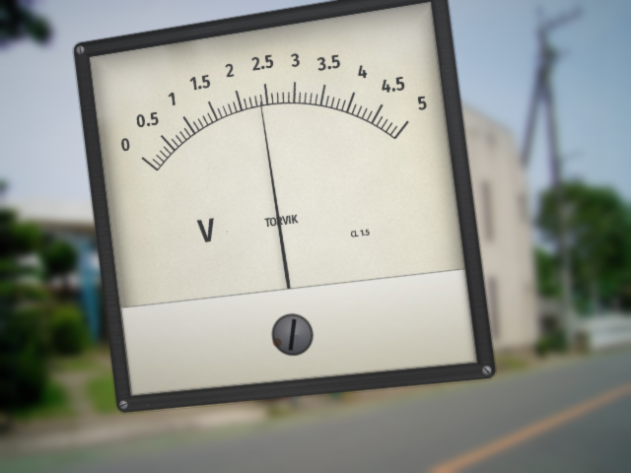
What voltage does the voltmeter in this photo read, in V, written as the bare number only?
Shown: 2.4
